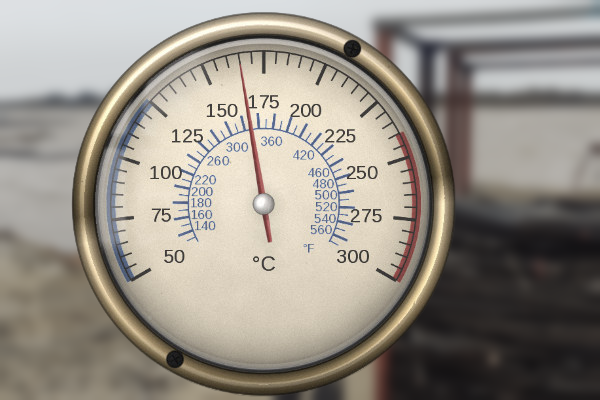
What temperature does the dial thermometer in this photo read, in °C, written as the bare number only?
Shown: 165
